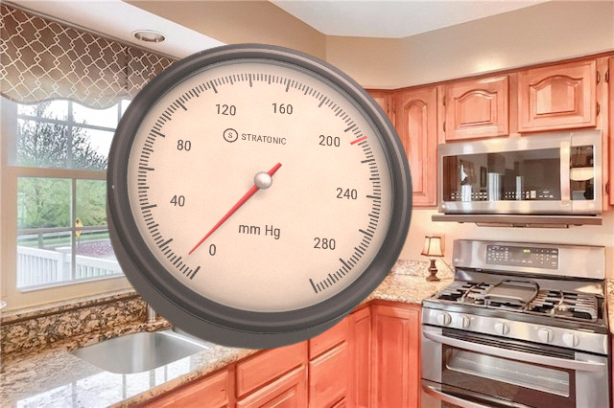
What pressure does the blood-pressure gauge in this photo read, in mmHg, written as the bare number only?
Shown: 8
